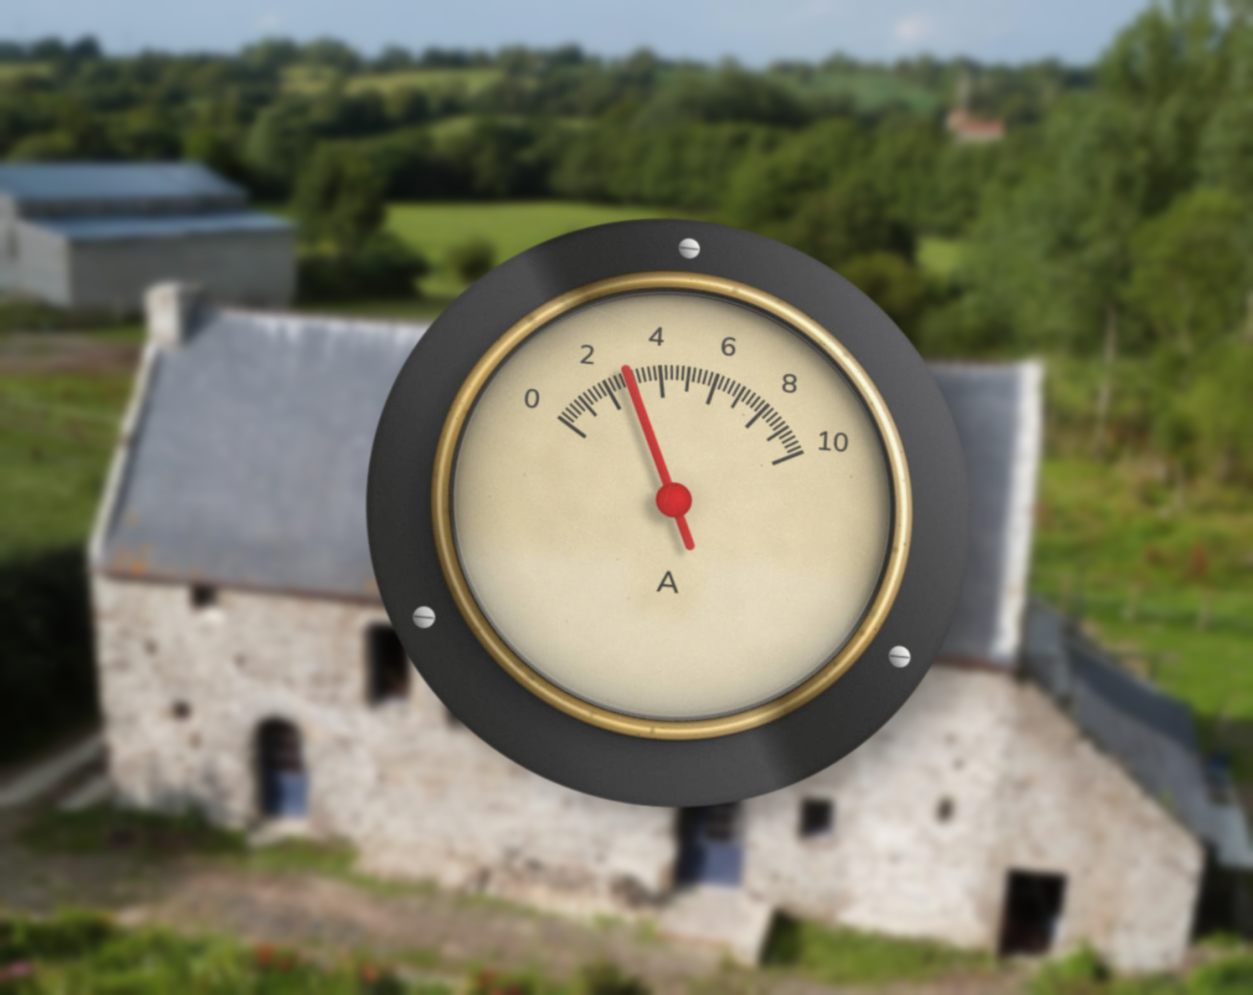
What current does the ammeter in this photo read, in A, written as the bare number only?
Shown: 2.8
